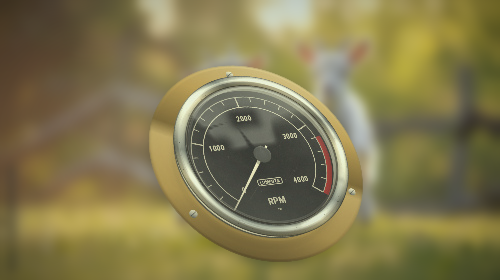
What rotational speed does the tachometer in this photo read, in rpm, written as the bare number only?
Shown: 0
